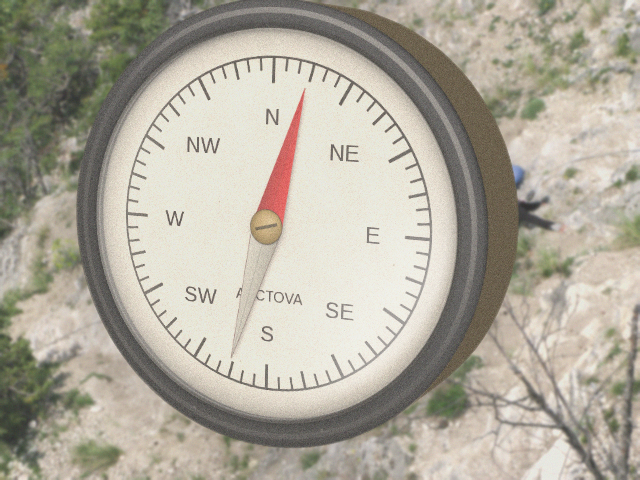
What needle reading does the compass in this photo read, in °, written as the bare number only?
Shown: 15
